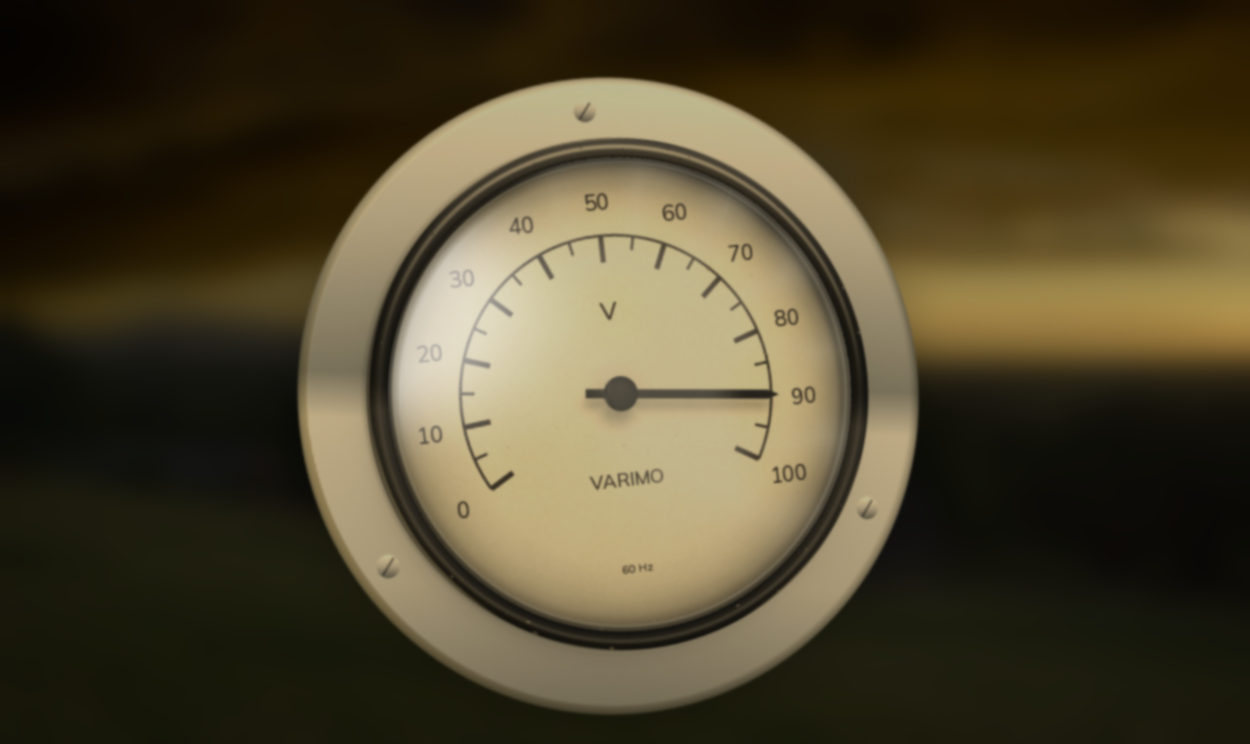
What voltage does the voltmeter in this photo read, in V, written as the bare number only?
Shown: 90
